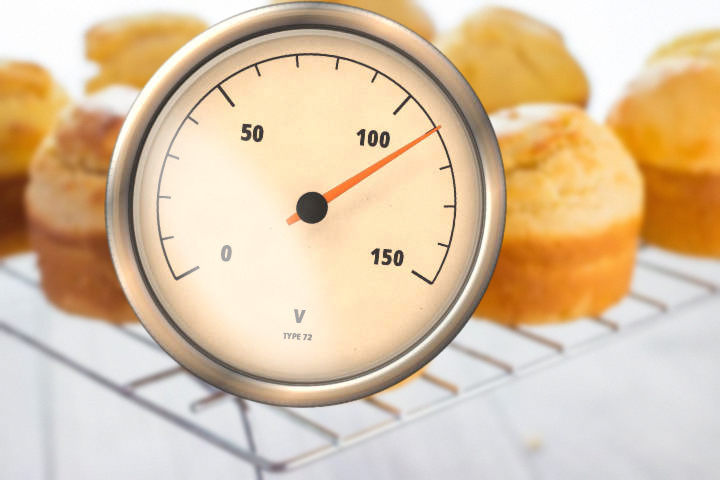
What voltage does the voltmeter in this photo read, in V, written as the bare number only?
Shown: 110
